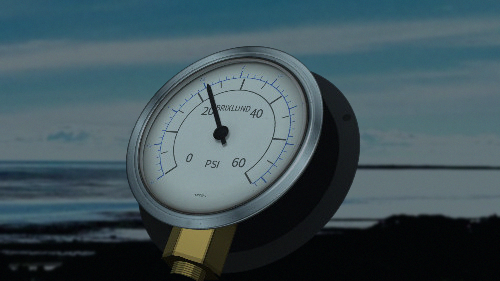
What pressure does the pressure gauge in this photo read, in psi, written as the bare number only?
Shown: 22.5
